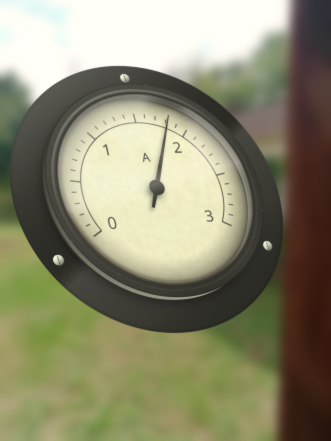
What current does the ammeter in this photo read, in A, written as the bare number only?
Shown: 1.8
